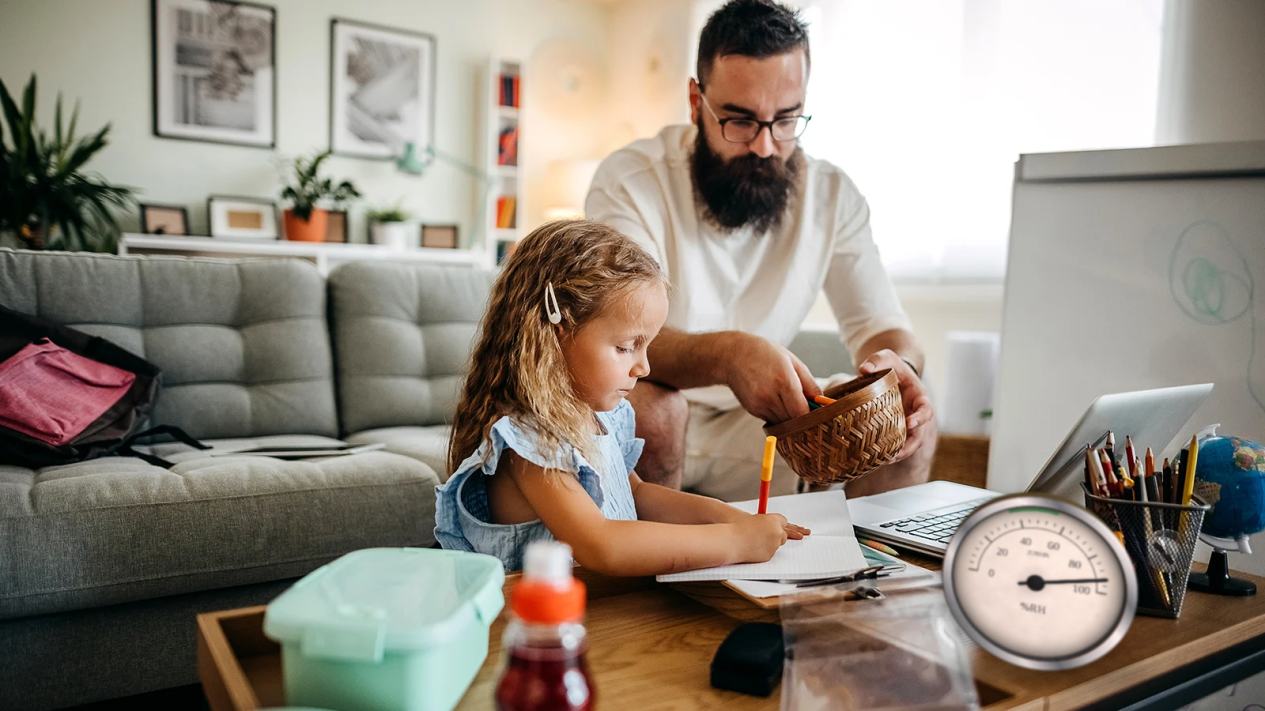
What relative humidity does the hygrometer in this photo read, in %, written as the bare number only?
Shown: 92
